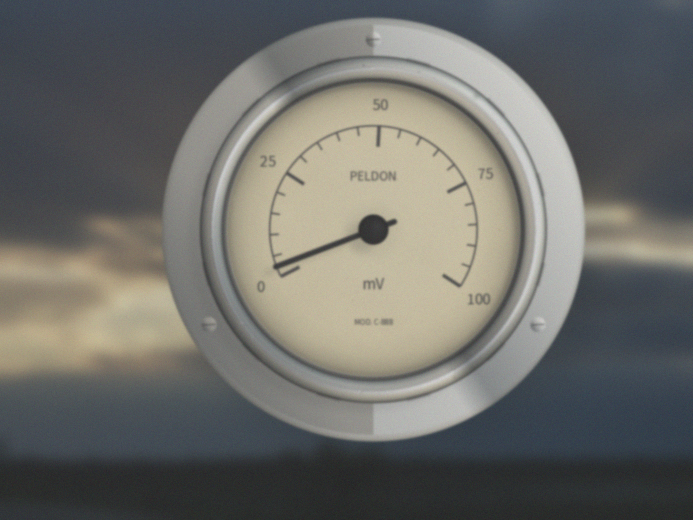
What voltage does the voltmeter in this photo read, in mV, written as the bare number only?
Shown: 2.5
